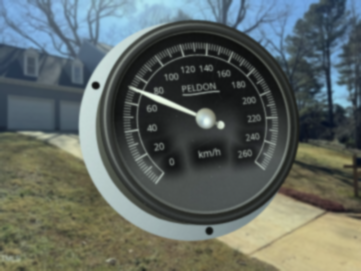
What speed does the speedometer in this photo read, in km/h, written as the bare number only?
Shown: 70
